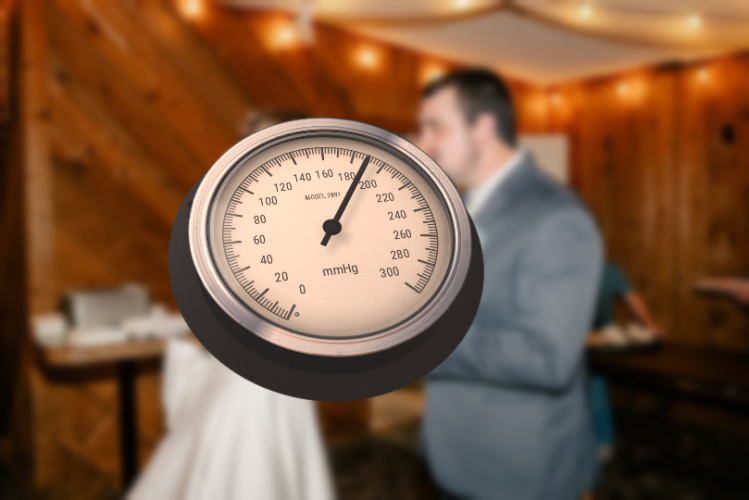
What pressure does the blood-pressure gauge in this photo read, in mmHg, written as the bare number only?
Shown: 190
